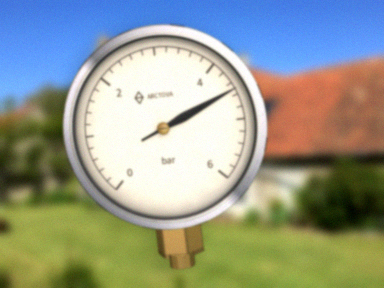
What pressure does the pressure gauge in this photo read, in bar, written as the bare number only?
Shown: 4.5
